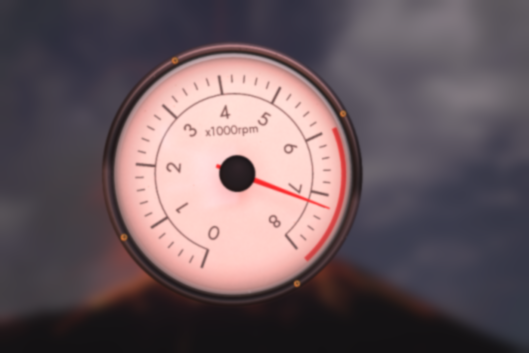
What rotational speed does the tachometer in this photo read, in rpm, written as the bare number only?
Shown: 7200
